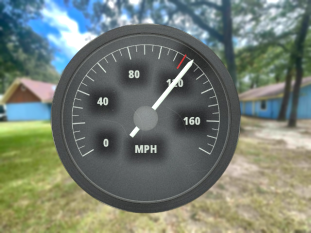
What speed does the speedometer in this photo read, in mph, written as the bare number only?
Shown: 120
